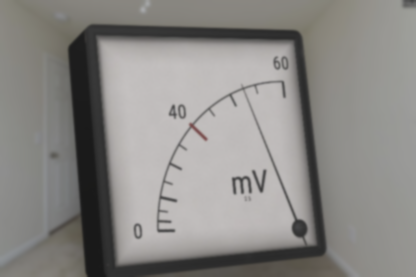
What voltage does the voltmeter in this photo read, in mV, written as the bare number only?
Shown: 52.5
